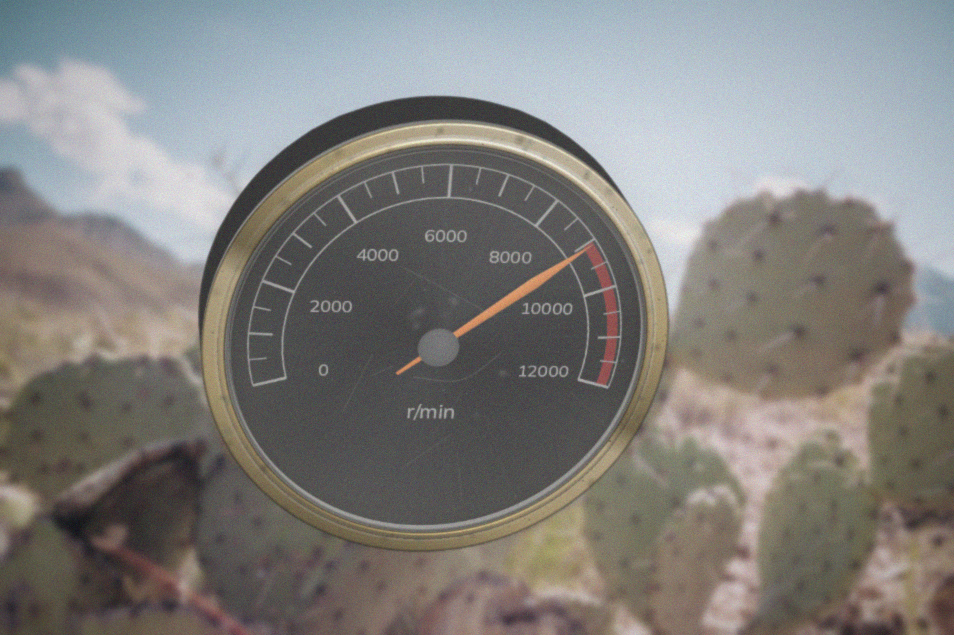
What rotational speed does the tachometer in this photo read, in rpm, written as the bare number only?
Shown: 9000
